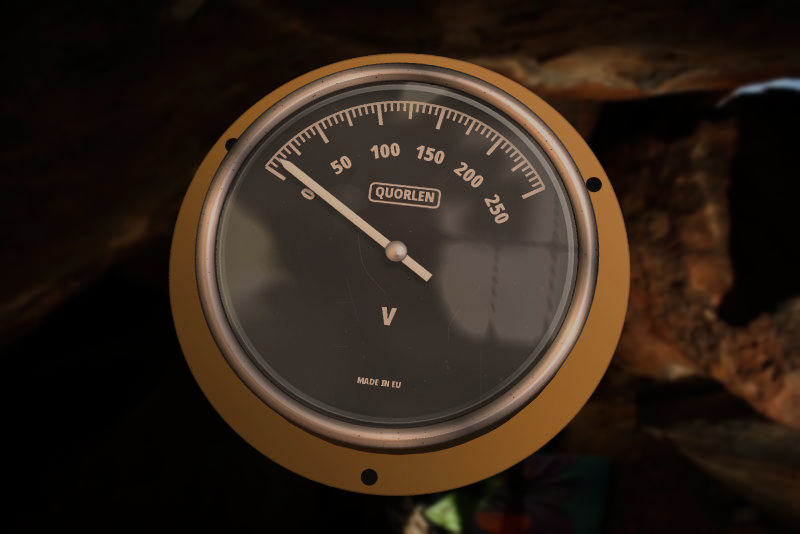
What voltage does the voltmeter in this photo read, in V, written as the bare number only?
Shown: 10
